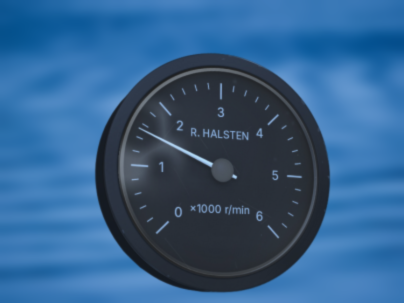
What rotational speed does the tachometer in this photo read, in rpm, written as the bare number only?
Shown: 1500
